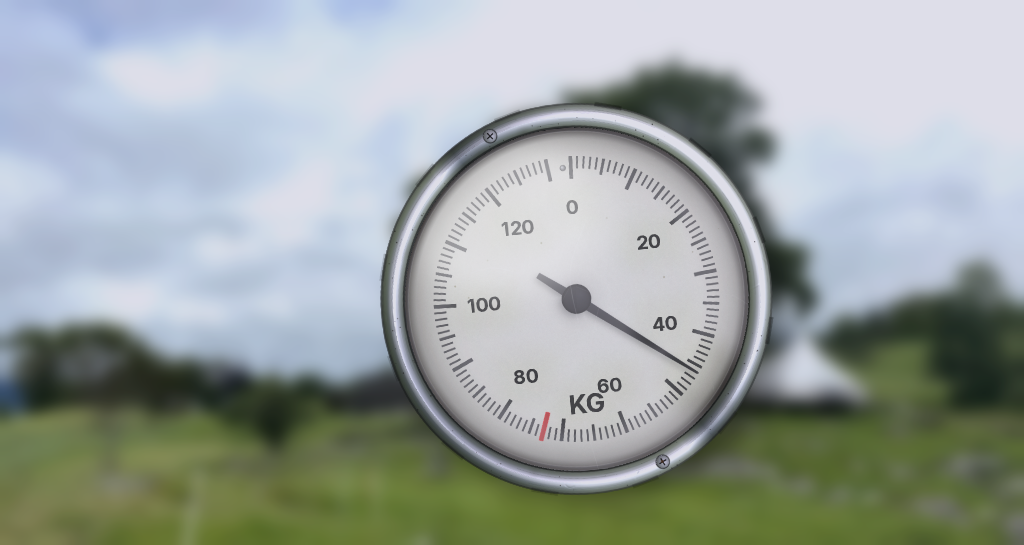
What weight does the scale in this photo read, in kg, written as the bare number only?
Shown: 46
